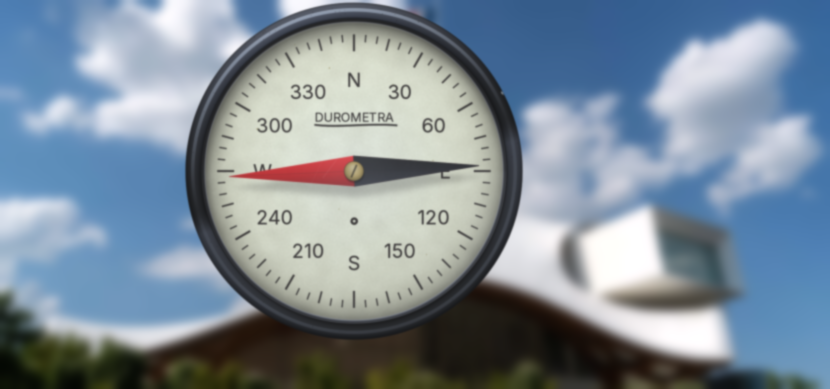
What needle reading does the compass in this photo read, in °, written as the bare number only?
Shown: 267.5
